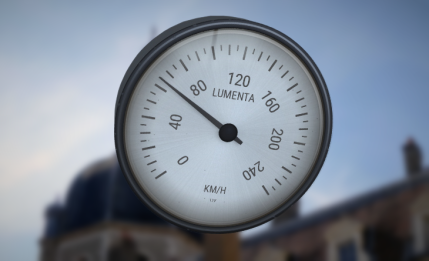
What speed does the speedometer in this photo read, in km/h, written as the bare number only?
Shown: 65
